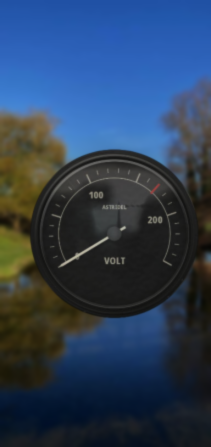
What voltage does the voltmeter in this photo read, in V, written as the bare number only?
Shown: 0
